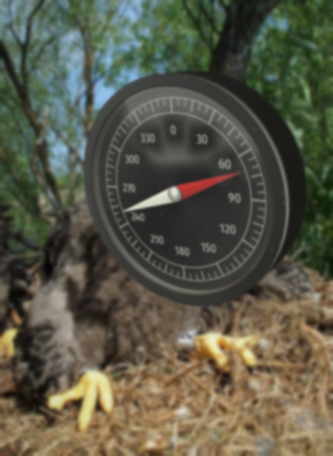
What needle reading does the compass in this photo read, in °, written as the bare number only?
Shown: 70
